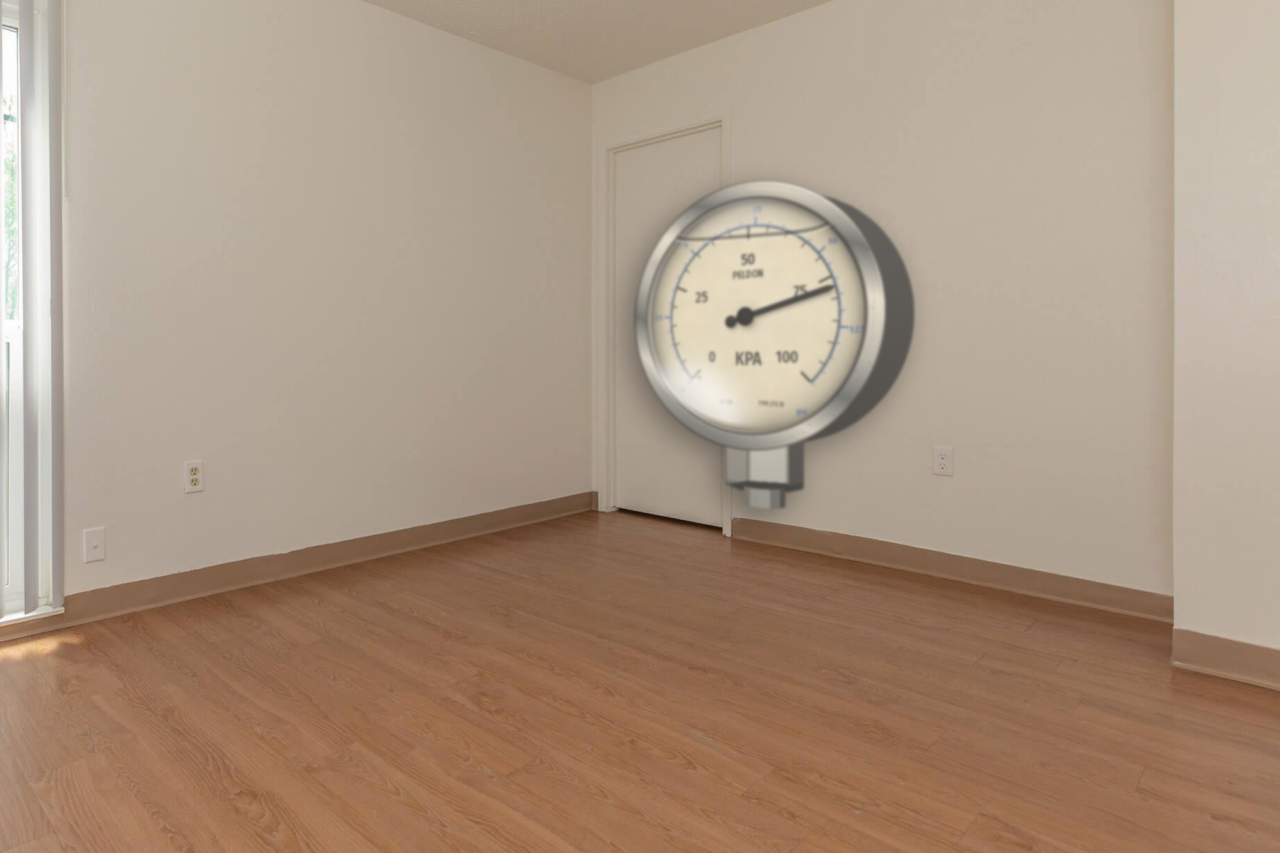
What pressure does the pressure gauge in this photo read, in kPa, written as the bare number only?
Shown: 77.5
